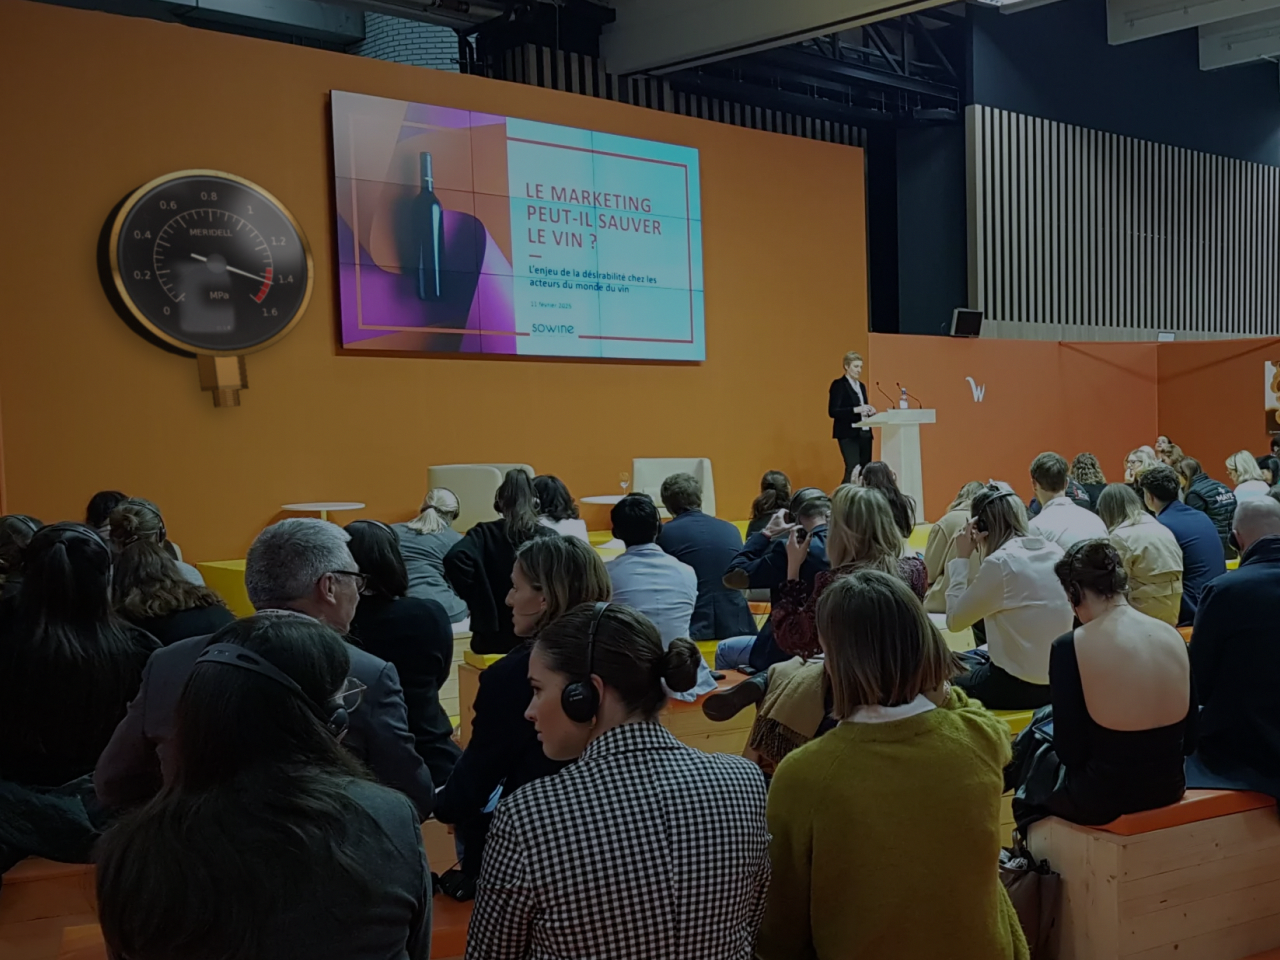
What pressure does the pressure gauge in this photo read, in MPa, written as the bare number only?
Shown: 1.45
